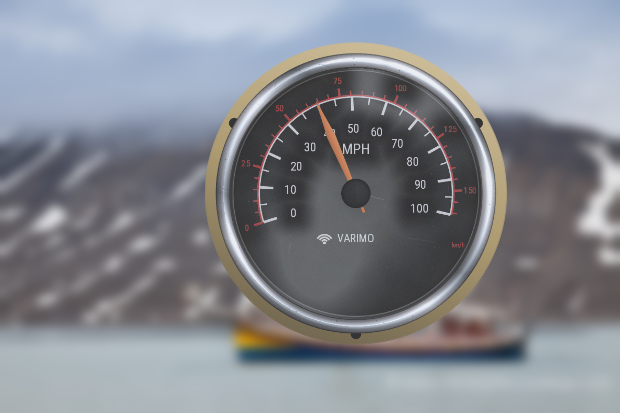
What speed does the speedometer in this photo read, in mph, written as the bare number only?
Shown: 40
